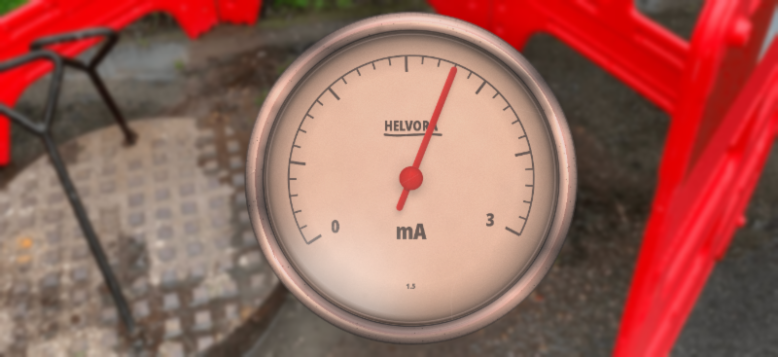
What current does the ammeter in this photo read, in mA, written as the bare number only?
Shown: 1.8
